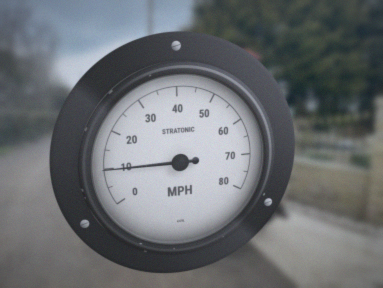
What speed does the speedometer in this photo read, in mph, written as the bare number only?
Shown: 10
